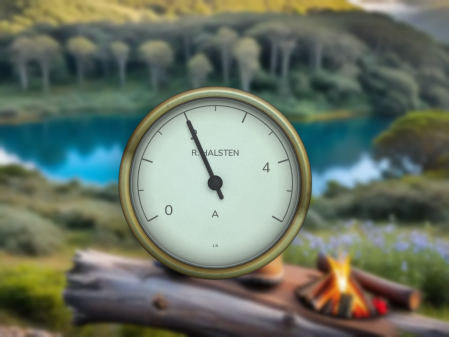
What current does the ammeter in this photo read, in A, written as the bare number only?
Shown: 2
